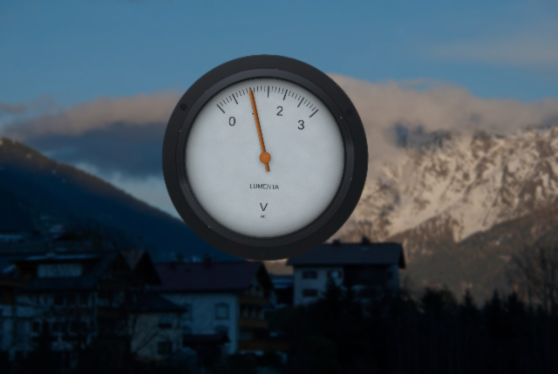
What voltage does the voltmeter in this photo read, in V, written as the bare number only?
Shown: 1
